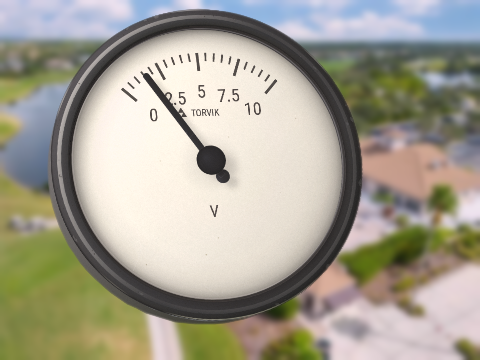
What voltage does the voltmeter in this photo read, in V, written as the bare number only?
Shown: 1.5
